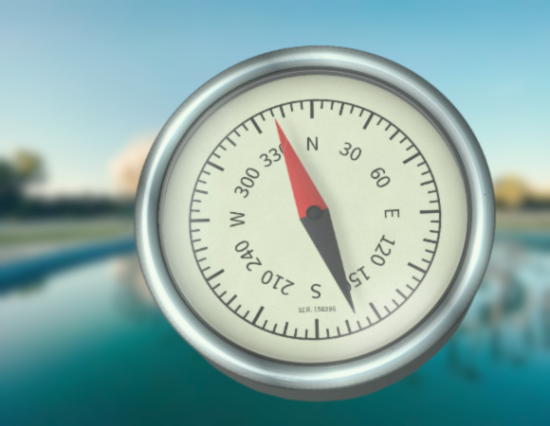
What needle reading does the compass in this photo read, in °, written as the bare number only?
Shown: 340
